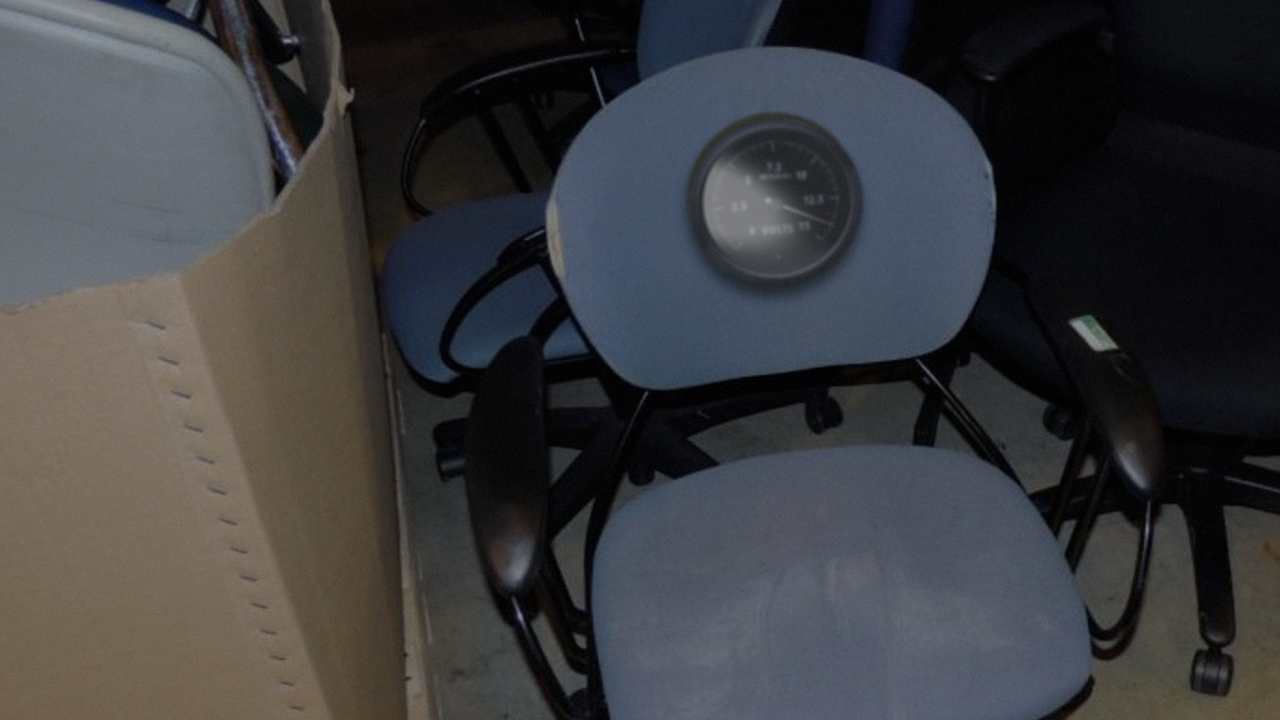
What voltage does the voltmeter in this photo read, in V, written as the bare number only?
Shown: 14
